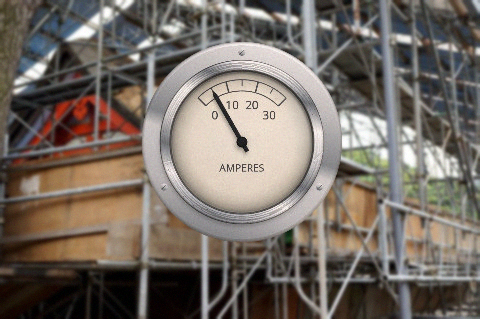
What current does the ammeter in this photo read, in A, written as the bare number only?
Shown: 5
